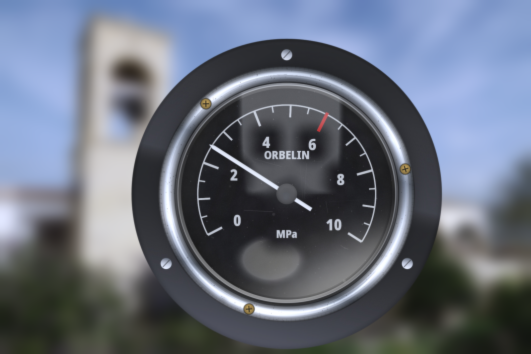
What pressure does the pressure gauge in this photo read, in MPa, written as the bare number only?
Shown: 2.5
